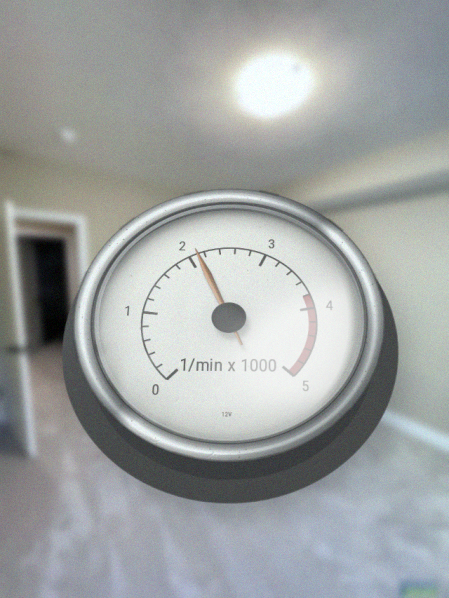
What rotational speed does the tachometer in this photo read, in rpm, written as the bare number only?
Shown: 2100
